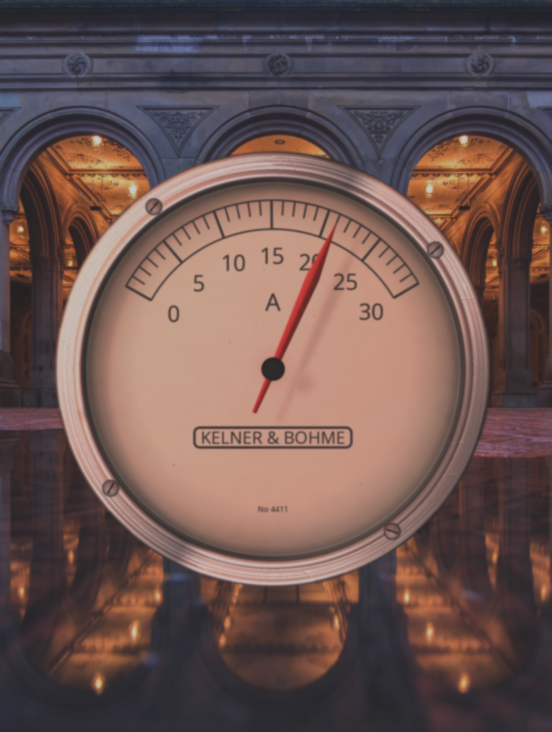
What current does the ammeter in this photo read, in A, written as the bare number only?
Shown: 21
